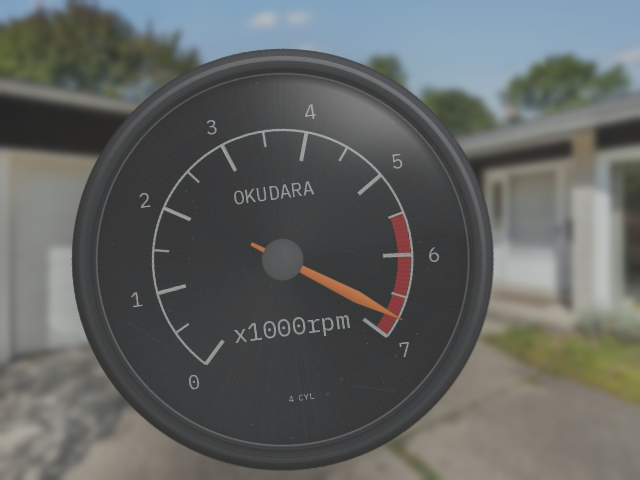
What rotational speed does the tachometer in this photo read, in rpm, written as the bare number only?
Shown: 6750
